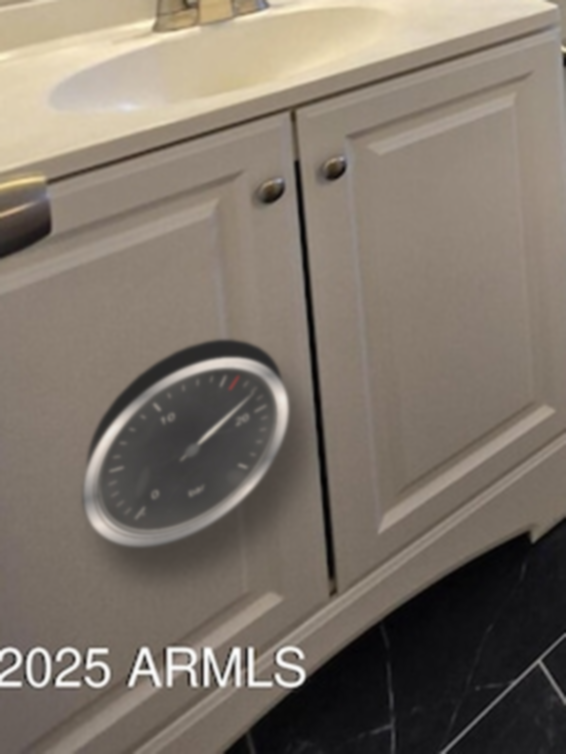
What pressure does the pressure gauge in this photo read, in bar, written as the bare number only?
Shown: 18
